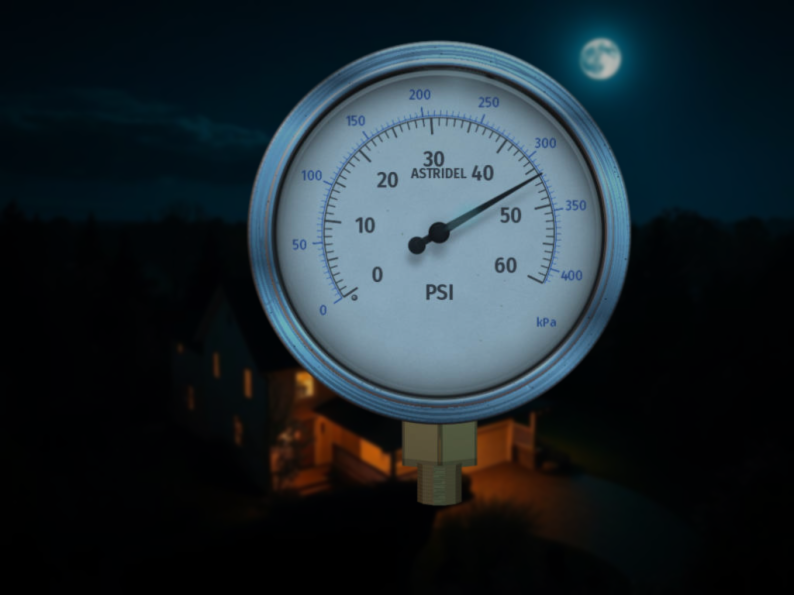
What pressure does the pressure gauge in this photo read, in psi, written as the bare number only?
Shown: 46
